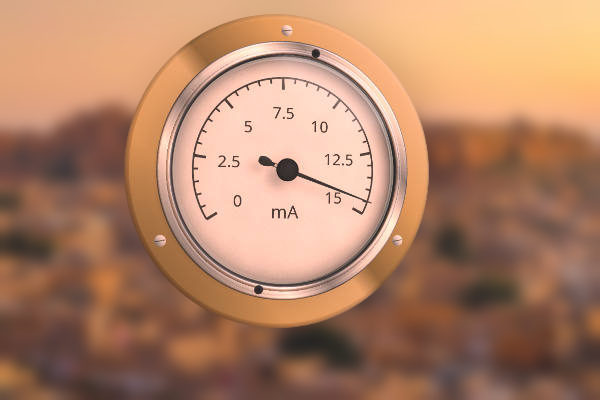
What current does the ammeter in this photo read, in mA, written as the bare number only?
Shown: 14.5
